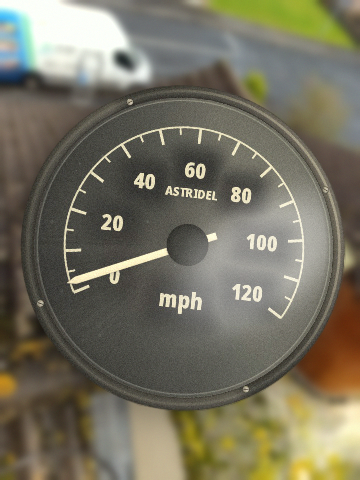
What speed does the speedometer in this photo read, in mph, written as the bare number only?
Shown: 2.5
